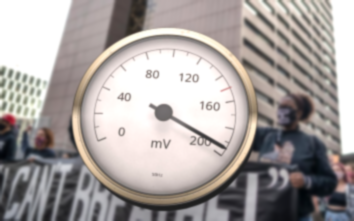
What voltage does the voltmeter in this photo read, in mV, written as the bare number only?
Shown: 195
